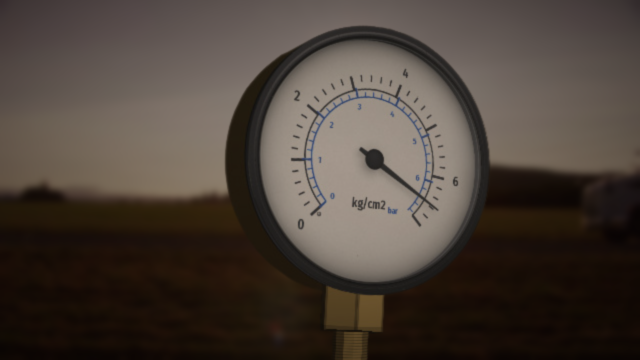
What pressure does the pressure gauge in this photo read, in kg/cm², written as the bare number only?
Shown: 6.6
